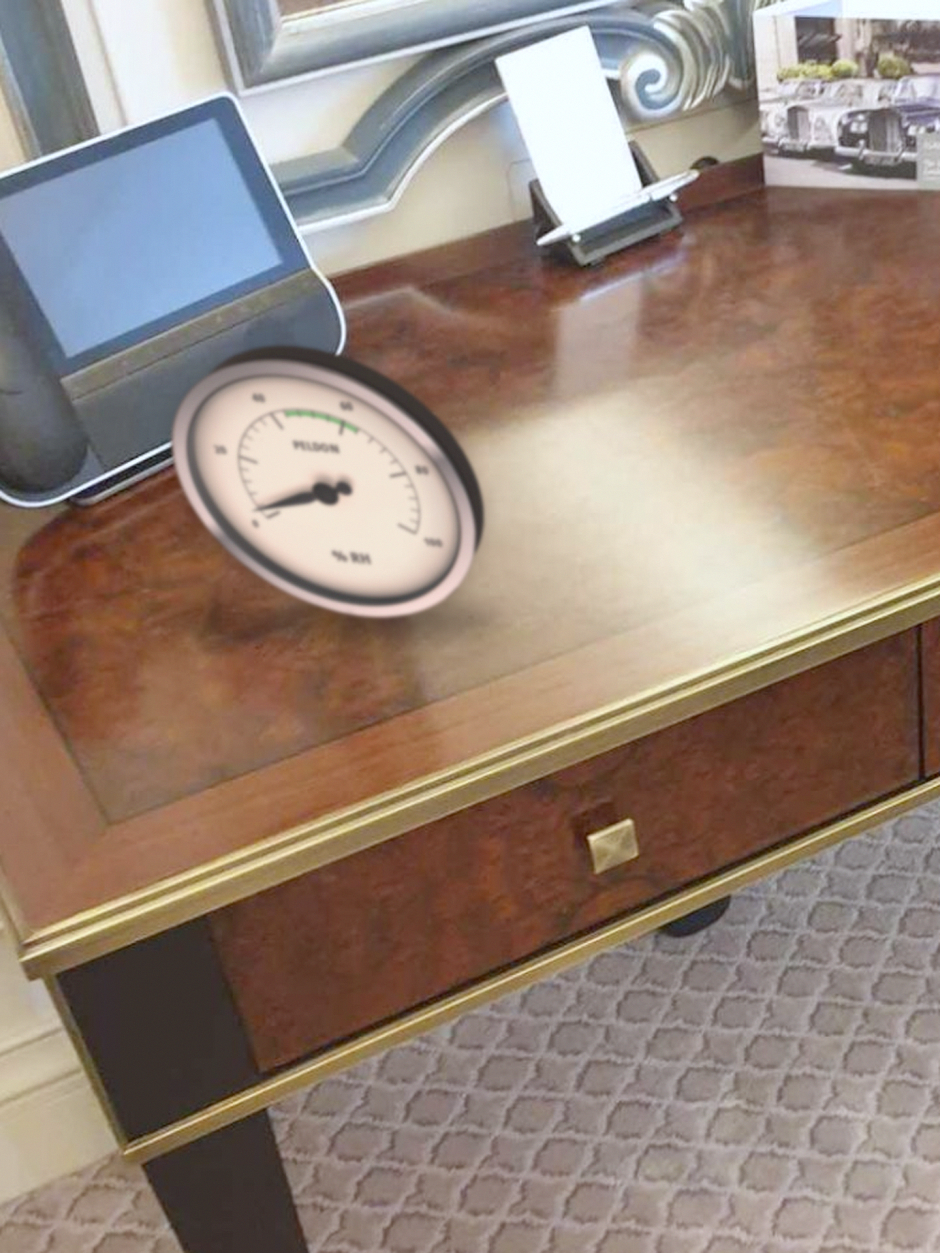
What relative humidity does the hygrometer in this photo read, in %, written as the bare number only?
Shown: 4
